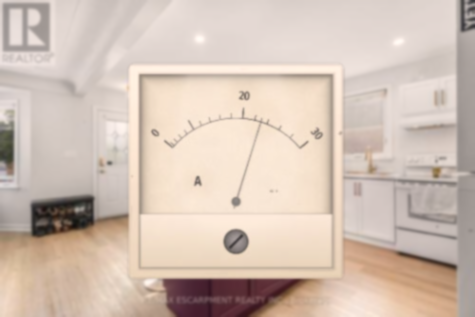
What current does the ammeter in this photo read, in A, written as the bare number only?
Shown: 23
